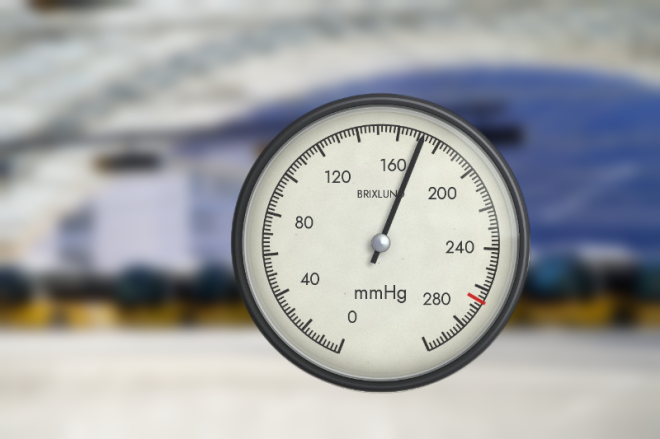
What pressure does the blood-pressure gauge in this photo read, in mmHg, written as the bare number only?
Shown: 172
